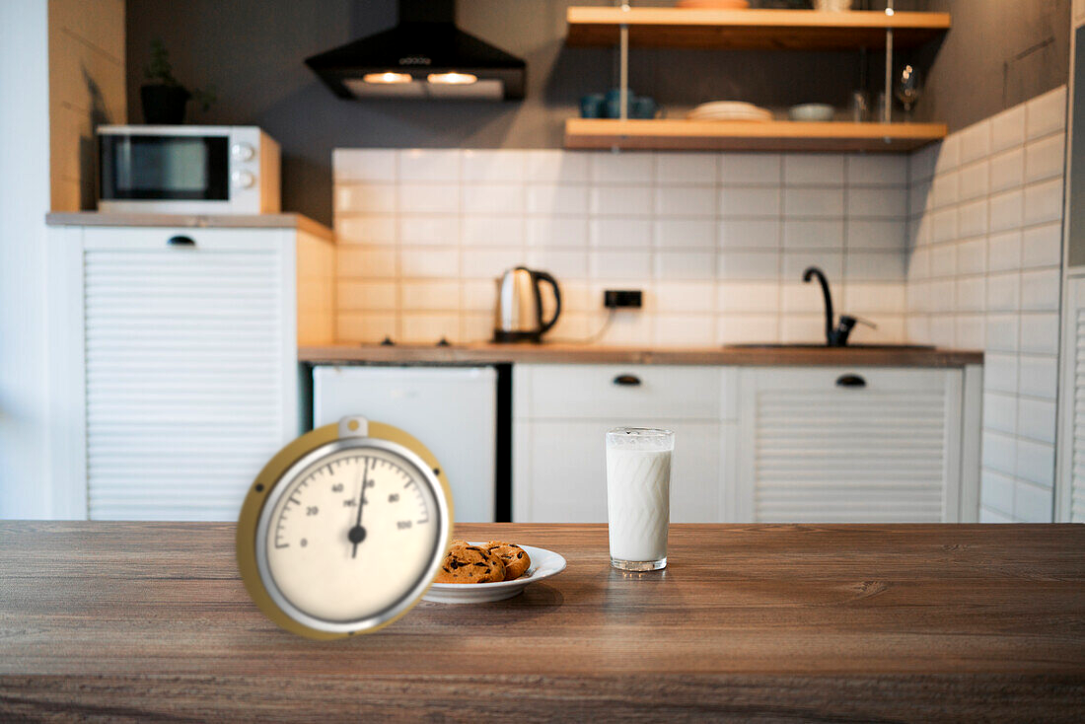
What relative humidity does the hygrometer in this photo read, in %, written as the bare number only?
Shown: 56
